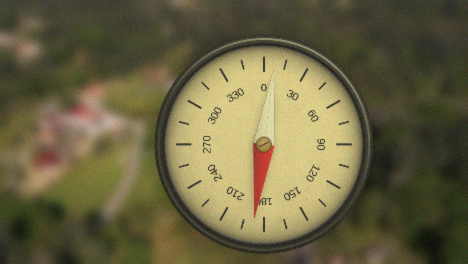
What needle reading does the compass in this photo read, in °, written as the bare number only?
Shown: 187.5
